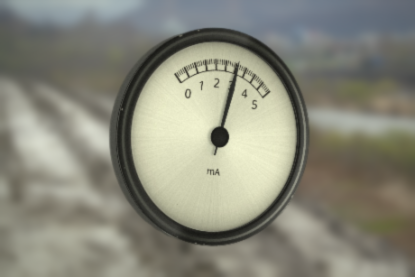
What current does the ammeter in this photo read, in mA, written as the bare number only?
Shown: 3
